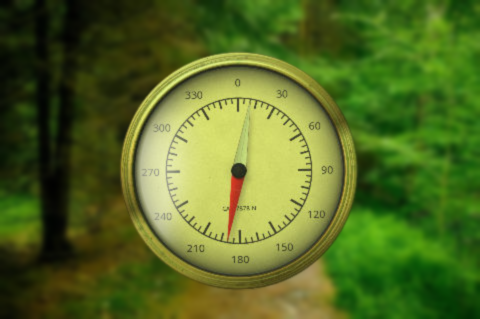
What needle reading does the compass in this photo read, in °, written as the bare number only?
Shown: 190
